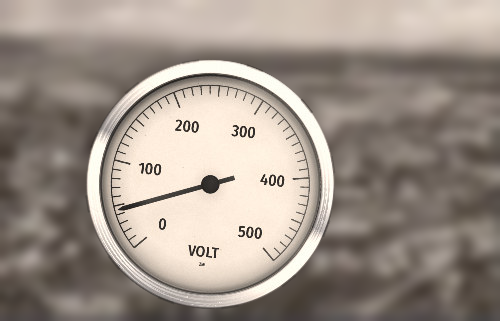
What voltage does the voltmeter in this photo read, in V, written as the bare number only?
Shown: 45
